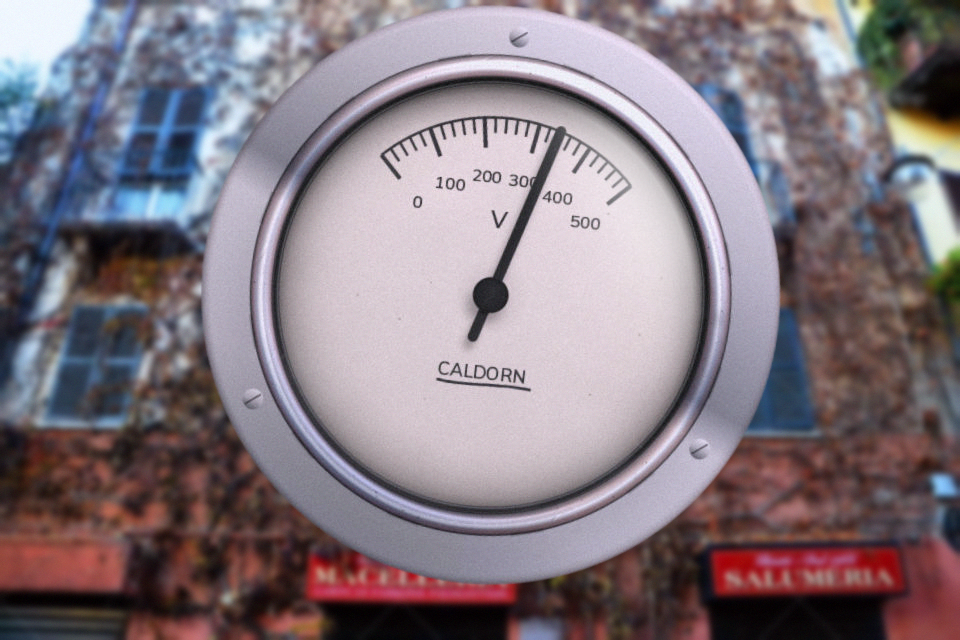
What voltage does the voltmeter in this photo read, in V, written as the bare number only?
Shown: 340
